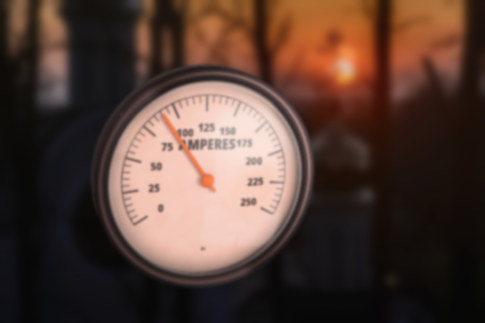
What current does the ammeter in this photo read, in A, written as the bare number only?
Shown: 90
